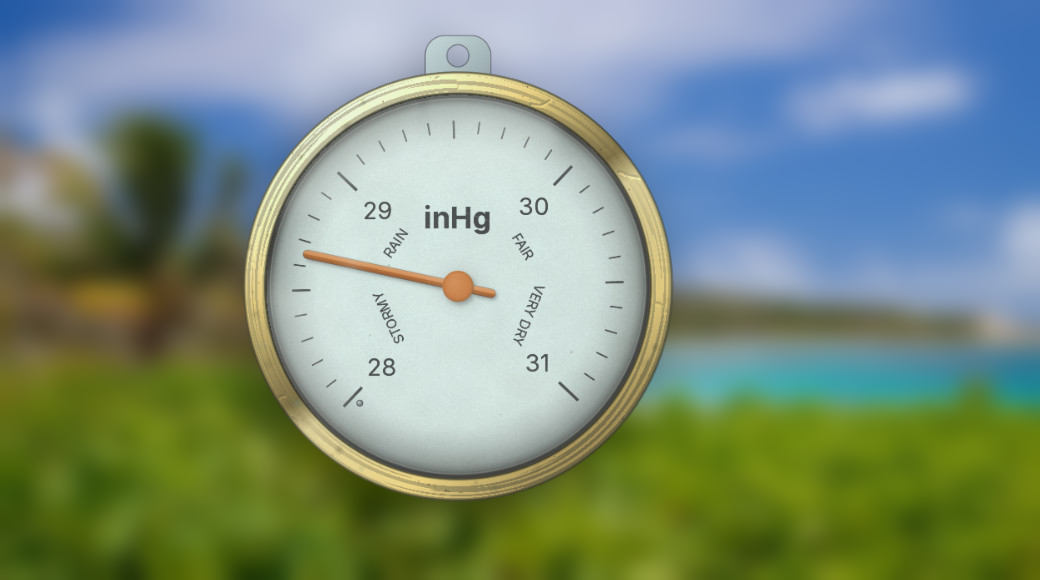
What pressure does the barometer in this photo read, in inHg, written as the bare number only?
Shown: 28.65
